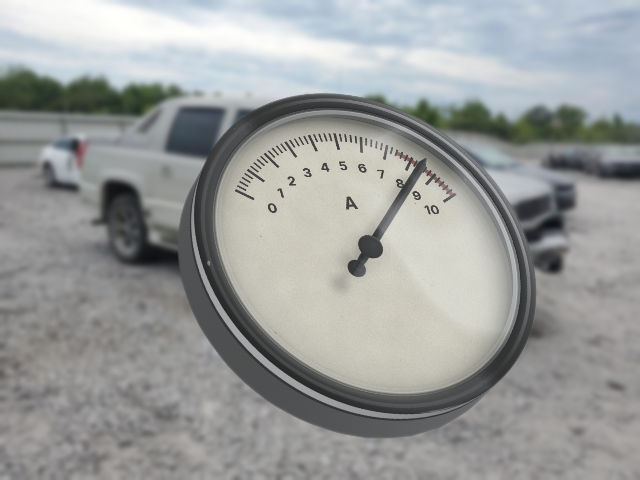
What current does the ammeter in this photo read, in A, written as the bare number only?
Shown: 8.4
